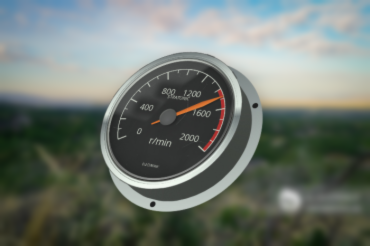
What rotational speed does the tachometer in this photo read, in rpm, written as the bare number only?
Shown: 1500
